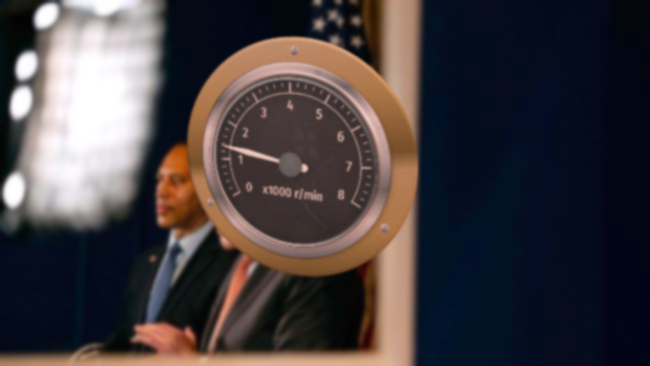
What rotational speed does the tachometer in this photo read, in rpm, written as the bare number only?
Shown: 1400
